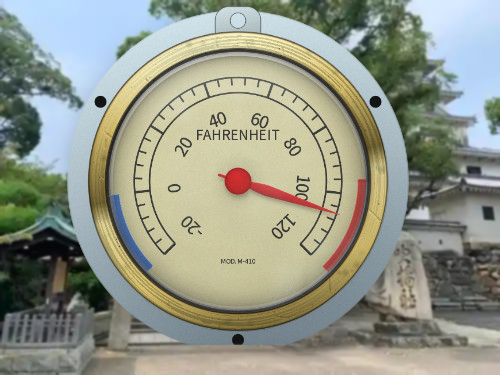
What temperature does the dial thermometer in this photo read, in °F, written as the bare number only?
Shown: 106
